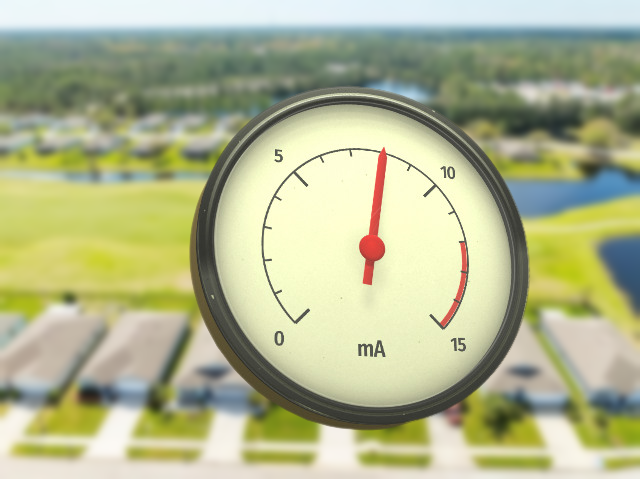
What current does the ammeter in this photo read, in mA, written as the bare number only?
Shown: 8
